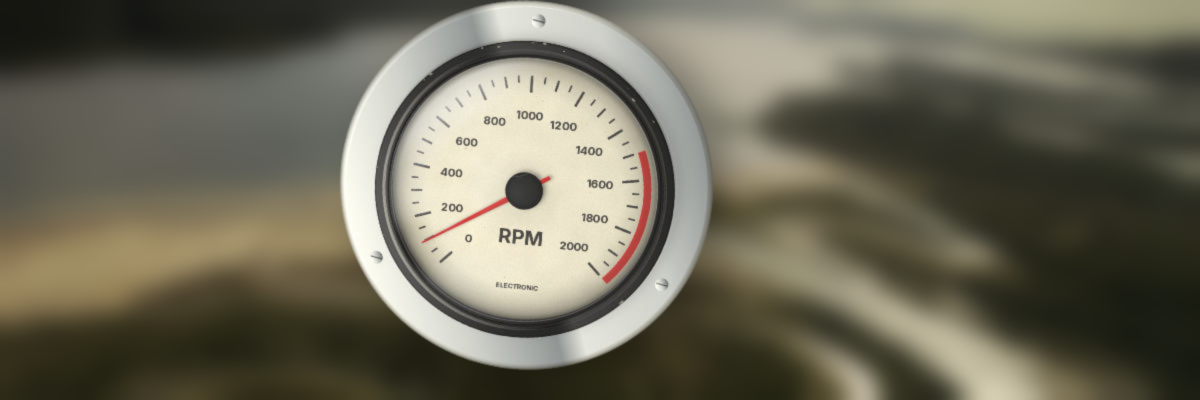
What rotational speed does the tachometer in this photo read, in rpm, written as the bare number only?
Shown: 100
